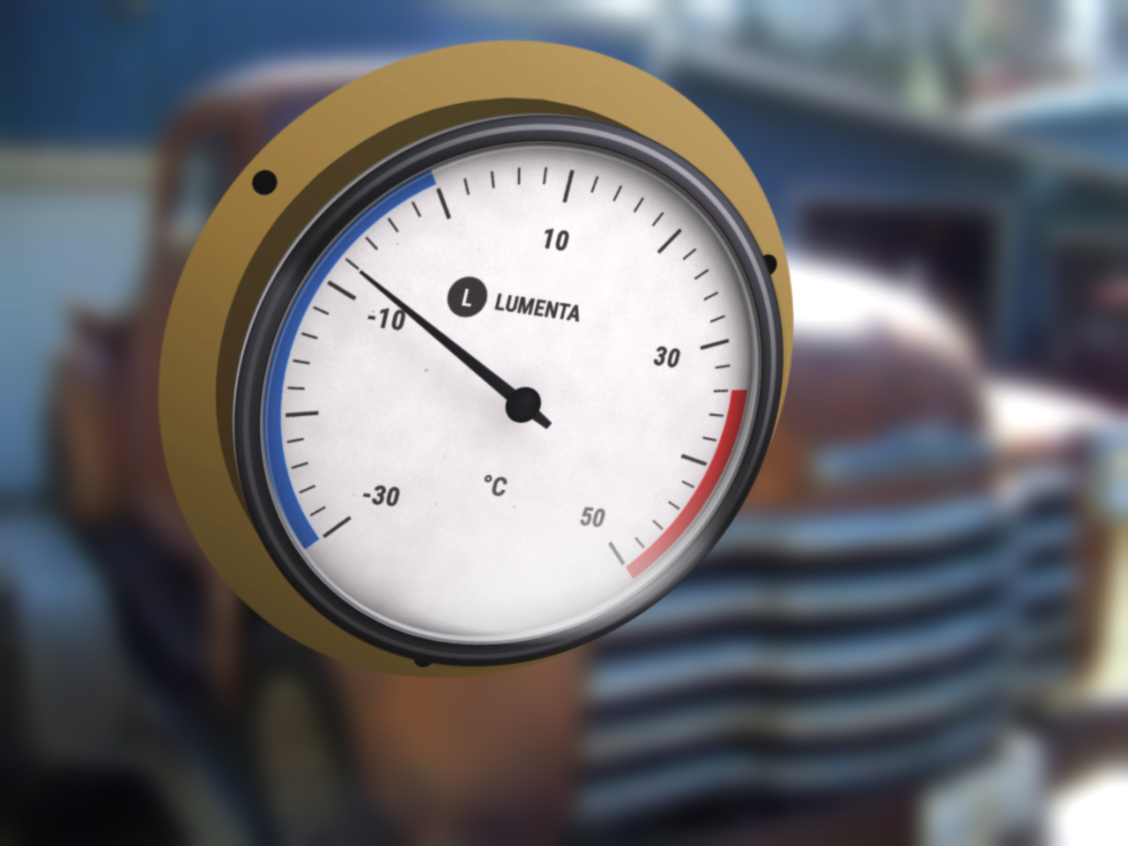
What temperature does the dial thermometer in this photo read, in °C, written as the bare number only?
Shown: -8
